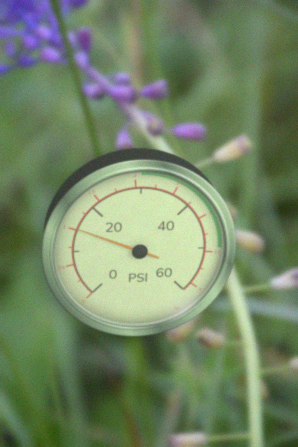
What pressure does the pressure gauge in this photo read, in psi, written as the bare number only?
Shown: 15
